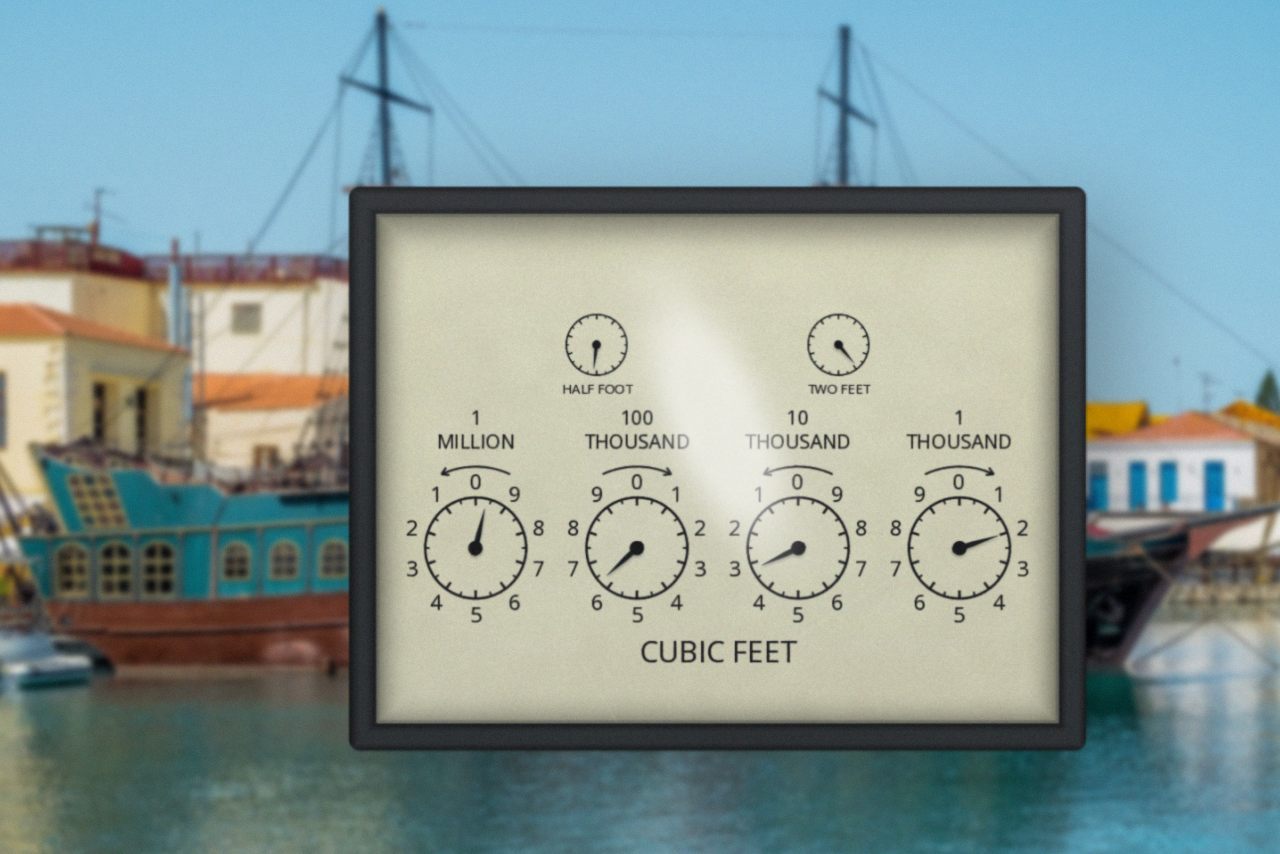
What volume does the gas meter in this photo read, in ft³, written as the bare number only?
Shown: 963200
